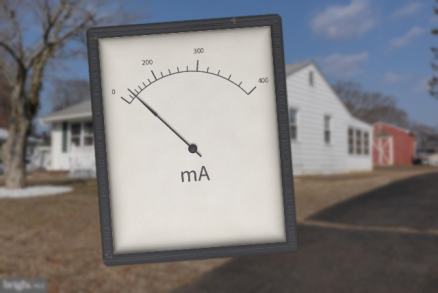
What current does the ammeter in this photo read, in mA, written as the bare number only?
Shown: 100
